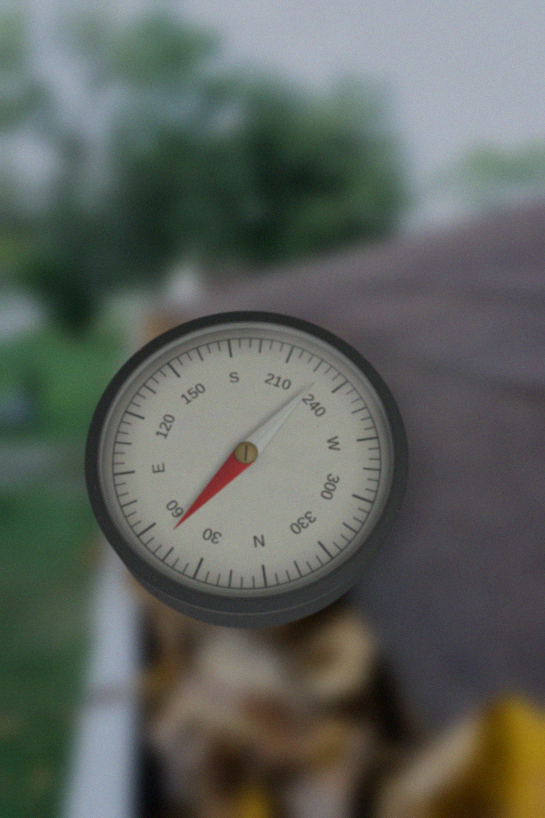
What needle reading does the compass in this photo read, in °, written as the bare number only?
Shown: 50
